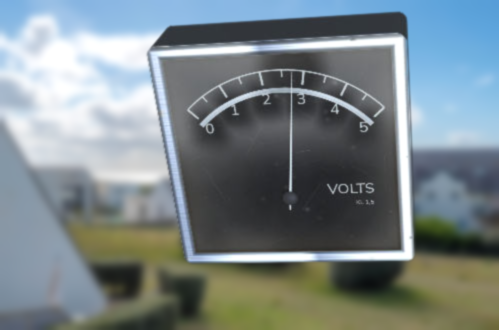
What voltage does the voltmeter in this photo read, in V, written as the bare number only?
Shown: 2.75
